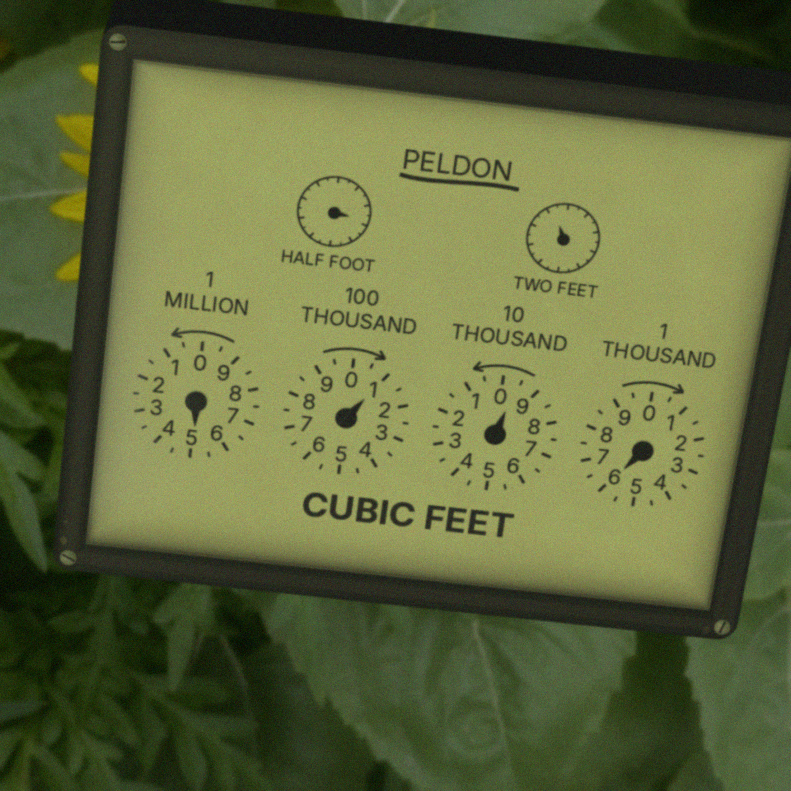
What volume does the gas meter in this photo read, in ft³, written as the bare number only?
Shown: 509600
